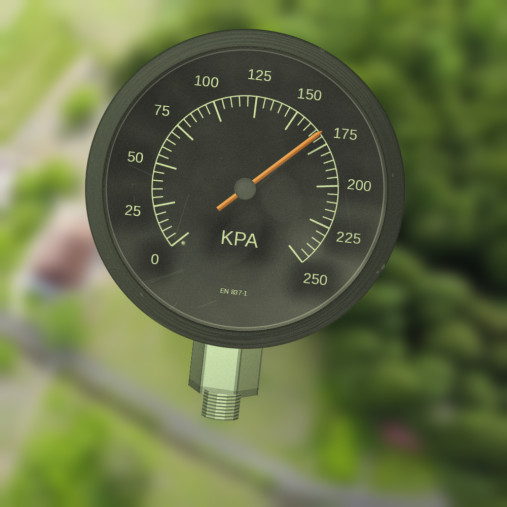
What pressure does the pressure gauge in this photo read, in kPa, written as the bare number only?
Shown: 167.5
